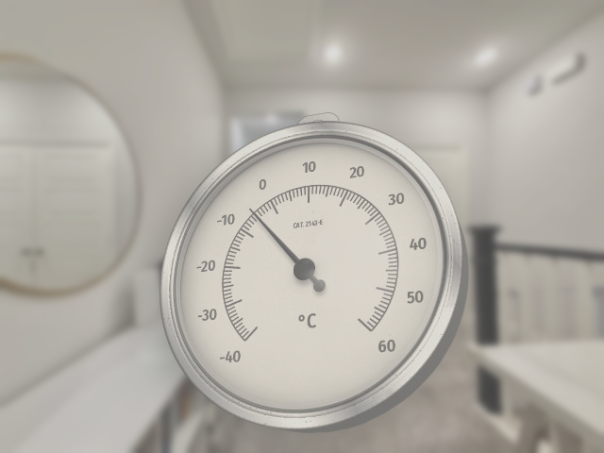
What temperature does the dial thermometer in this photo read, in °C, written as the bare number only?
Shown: -5
